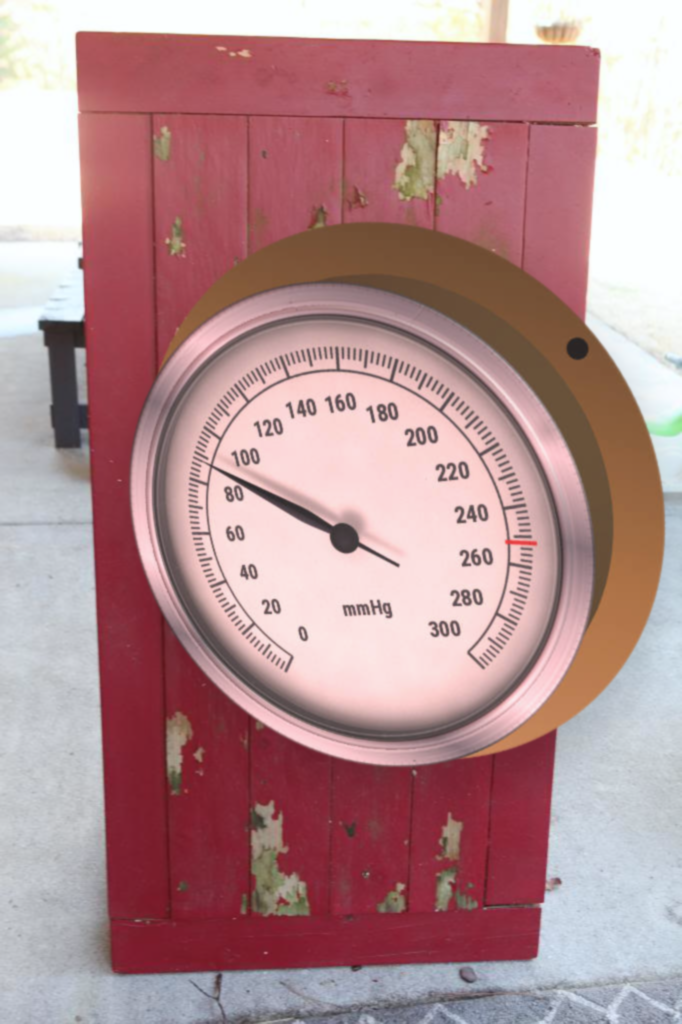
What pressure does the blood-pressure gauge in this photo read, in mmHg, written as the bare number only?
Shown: 90
